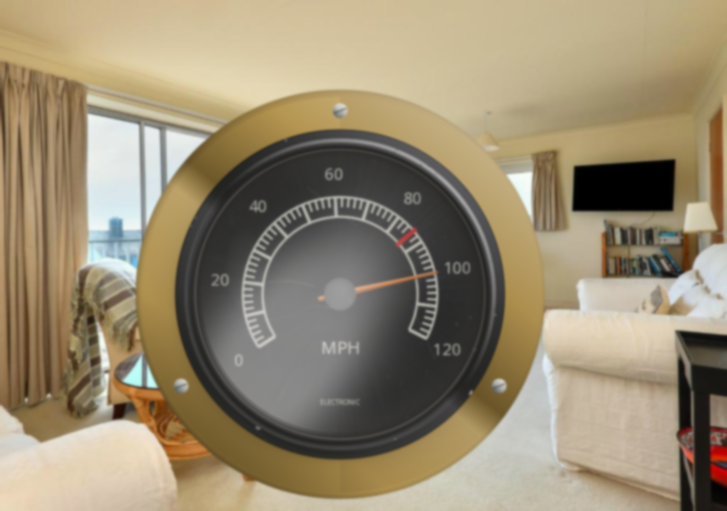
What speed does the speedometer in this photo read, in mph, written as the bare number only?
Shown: 100
